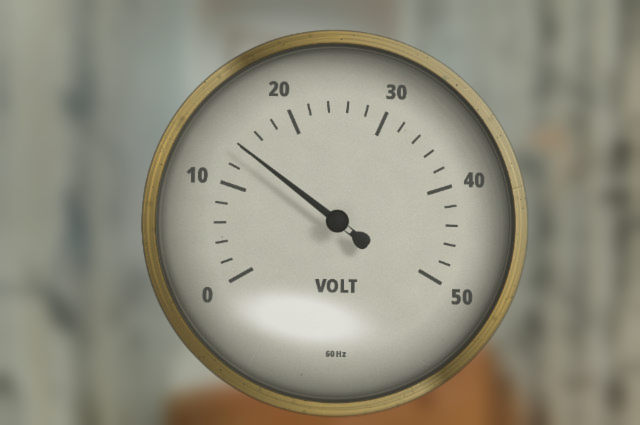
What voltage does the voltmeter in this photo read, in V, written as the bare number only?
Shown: 14
